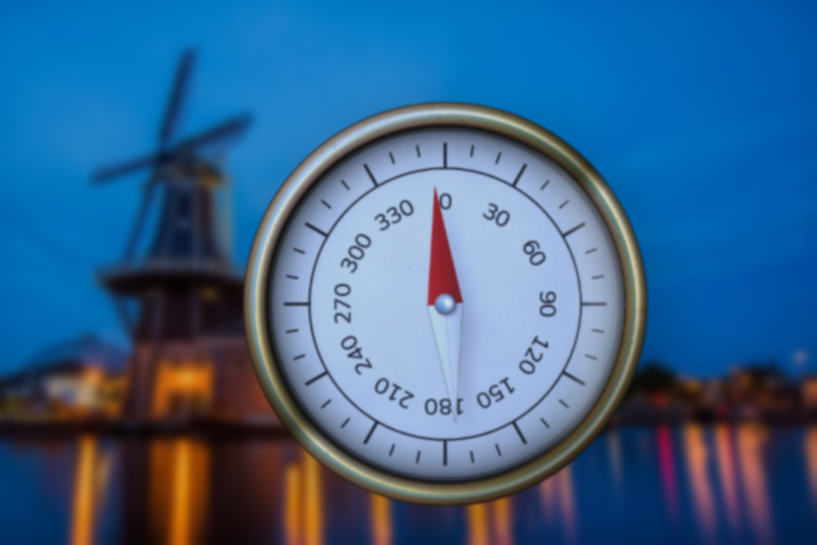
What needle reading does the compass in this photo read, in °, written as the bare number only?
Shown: 355
